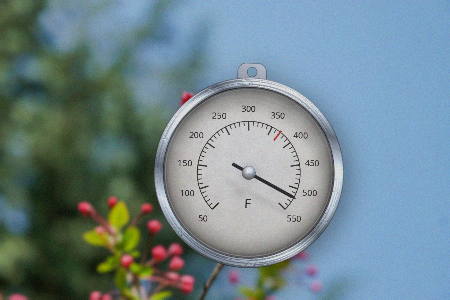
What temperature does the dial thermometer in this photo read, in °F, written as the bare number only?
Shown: 520
